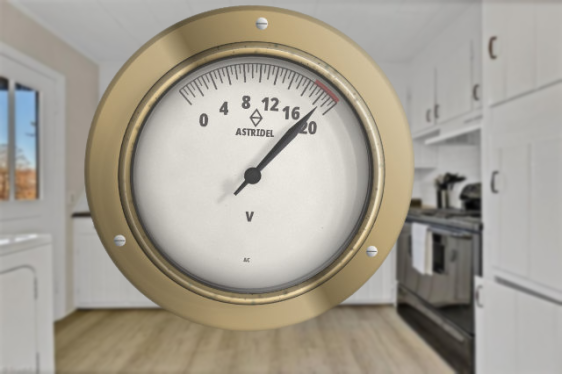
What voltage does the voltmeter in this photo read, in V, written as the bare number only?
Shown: 18.5
